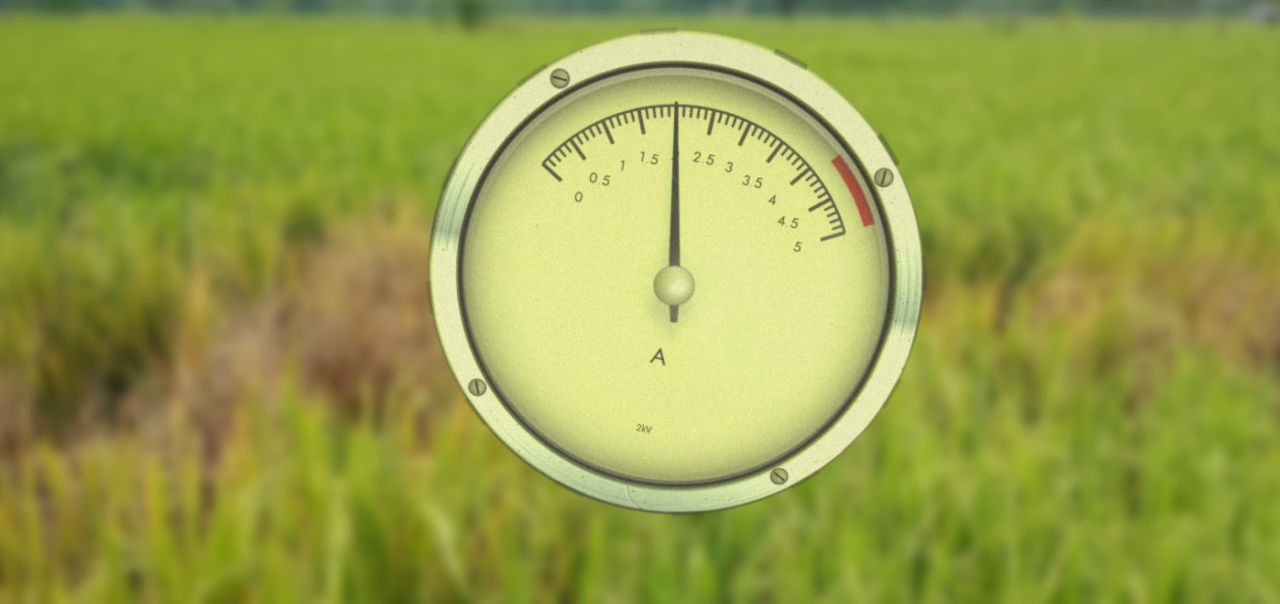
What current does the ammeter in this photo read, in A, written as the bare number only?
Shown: 2
